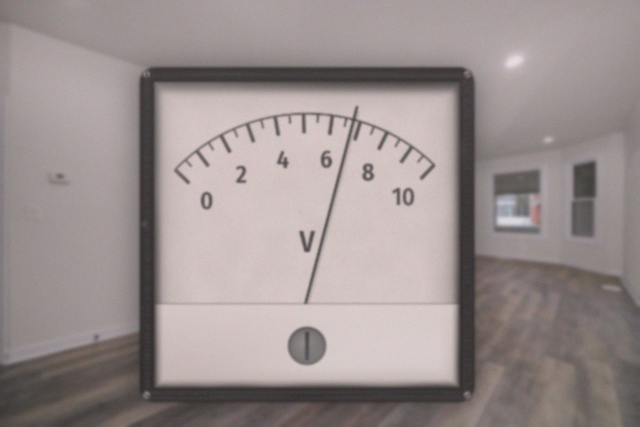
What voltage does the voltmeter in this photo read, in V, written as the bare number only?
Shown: 6.75
